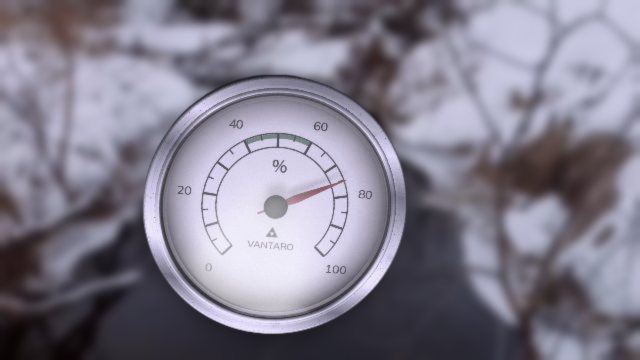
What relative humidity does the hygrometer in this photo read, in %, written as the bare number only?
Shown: 75
